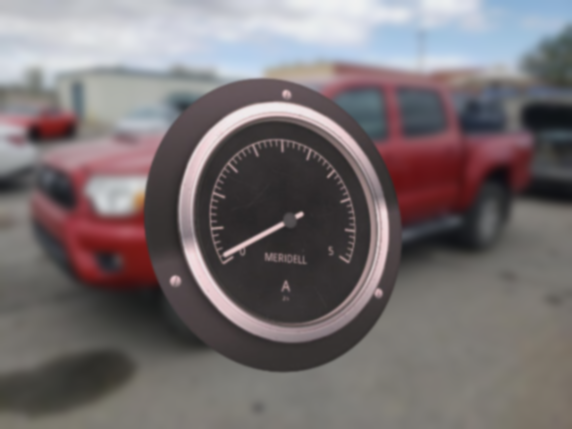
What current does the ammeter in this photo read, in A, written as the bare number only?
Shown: 0.1
